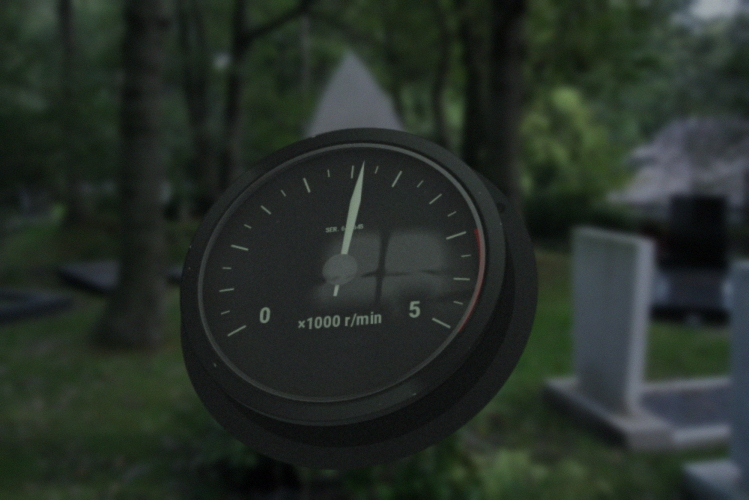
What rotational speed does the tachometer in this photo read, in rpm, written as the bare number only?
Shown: 2625
